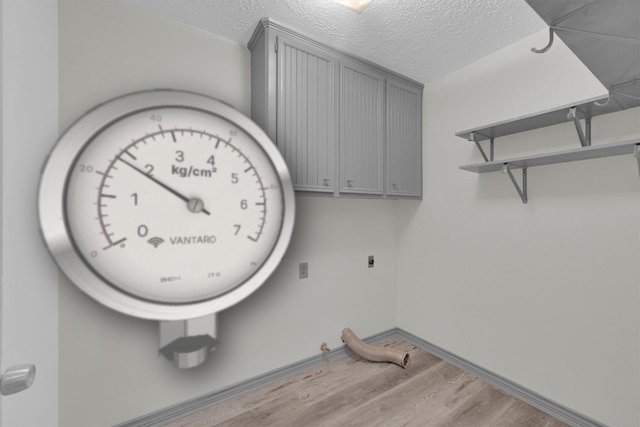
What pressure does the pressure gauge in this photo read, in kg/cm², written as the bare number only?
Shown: 1.8
